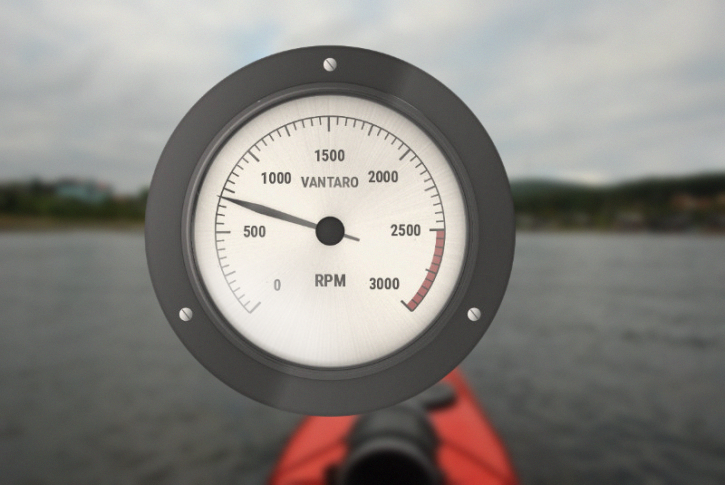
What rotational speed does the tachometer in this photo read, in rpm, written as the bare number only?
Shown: 700
